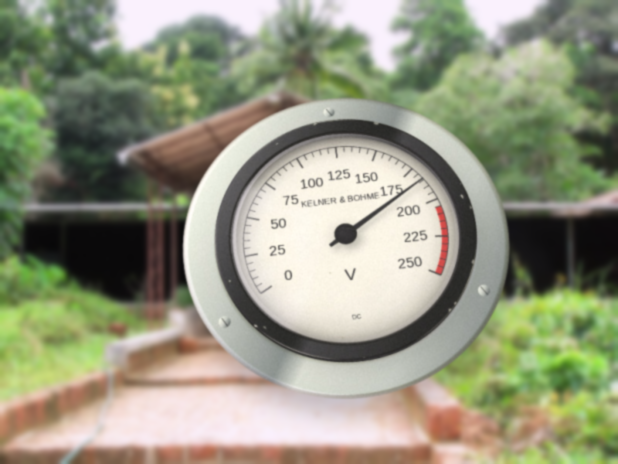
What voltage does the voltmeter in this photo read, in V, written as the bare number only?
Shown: 185
